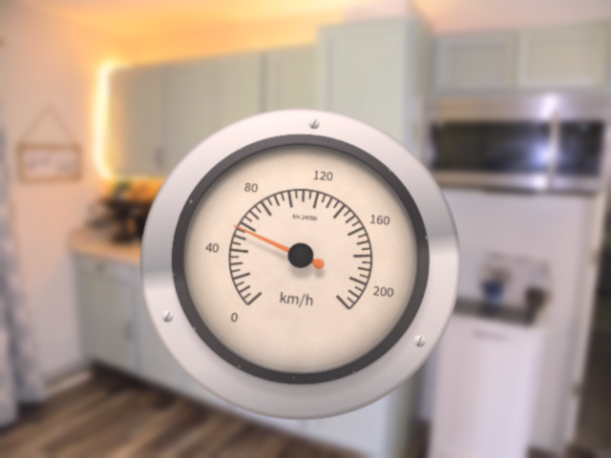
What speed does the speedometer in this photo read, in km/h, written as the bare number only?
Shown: 55
